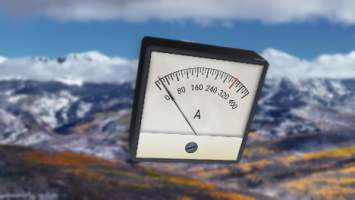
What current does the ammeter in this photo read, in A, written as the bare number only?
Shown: 20
